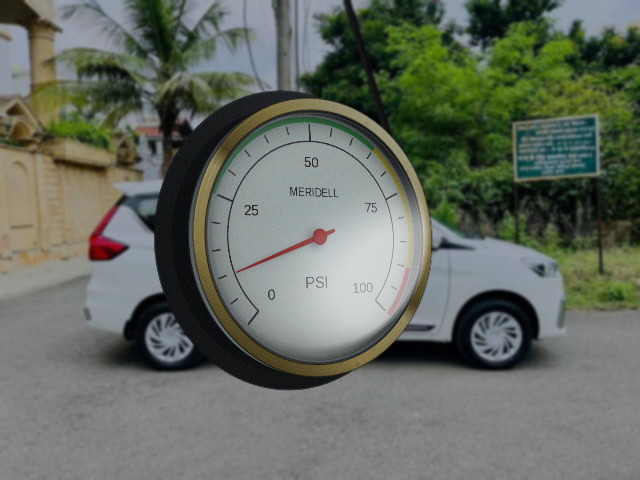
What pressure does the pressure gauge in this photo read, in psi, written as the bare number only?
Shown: 10
